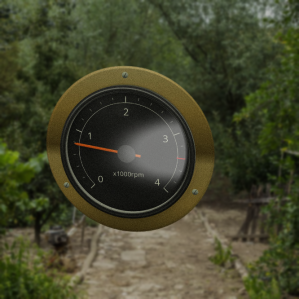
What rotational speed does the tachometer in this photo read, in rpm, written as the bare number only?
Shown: 800
